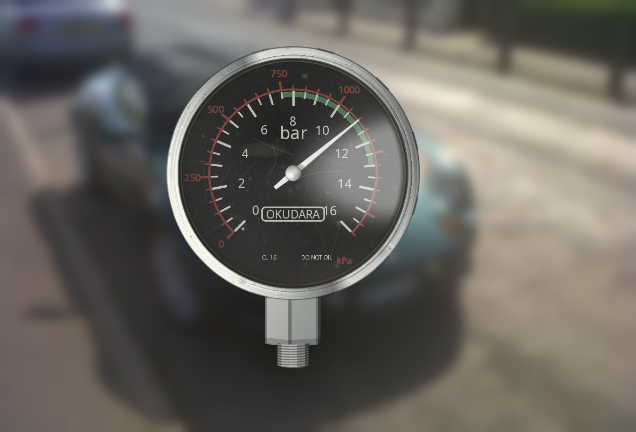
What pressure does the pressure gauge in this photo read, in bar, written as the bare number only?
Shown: 11
